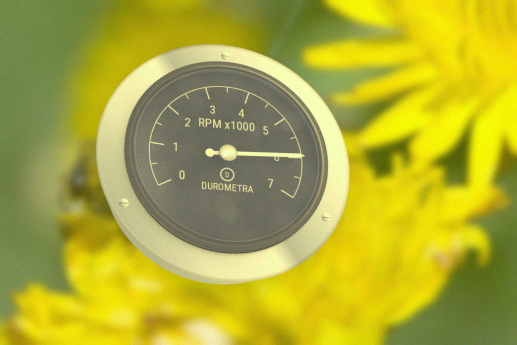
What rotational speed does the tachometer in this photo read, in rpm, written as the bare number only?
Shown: 6000
